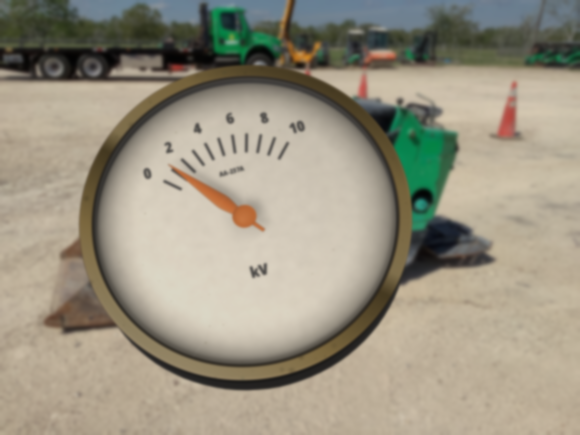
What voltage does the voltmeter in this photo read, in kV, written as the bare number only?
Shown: 1
